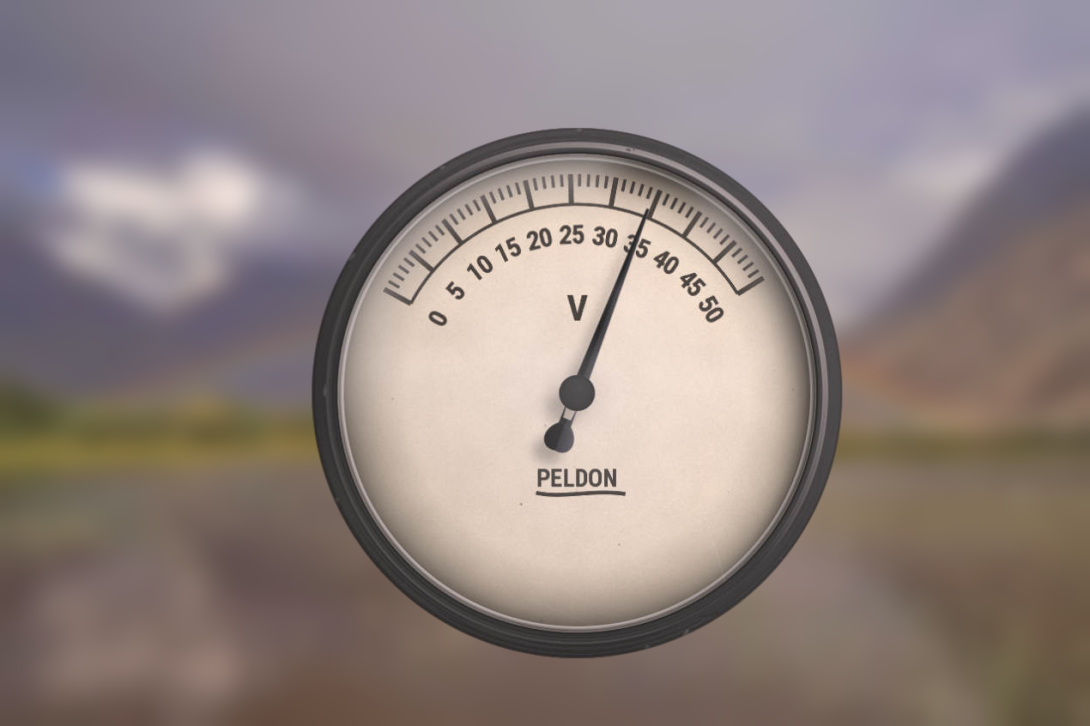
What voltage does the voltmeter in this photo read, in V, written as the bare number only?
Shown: 34.5
